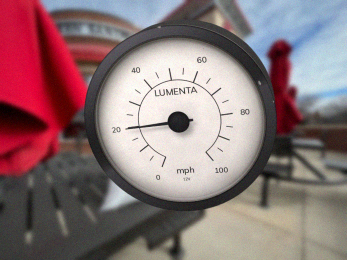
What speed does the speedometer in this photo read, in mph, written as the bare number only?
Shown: 20
